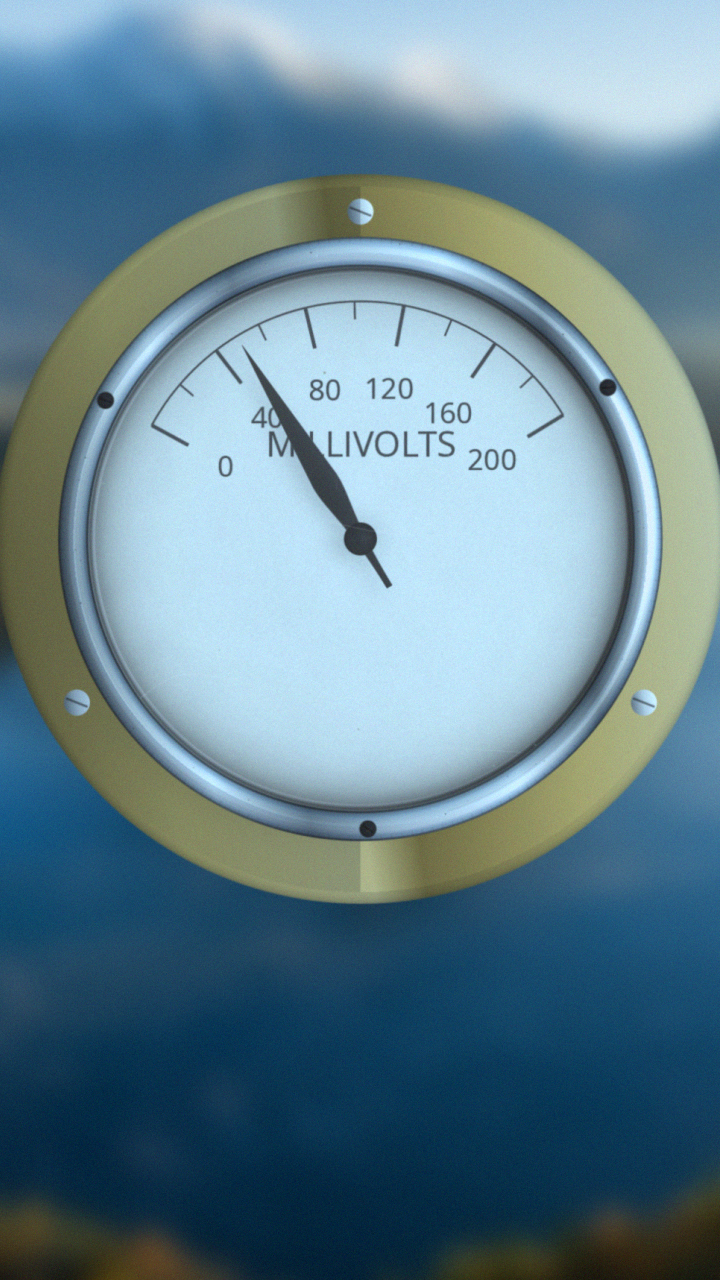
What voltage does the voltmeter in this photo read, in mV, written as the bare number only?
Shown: 50
